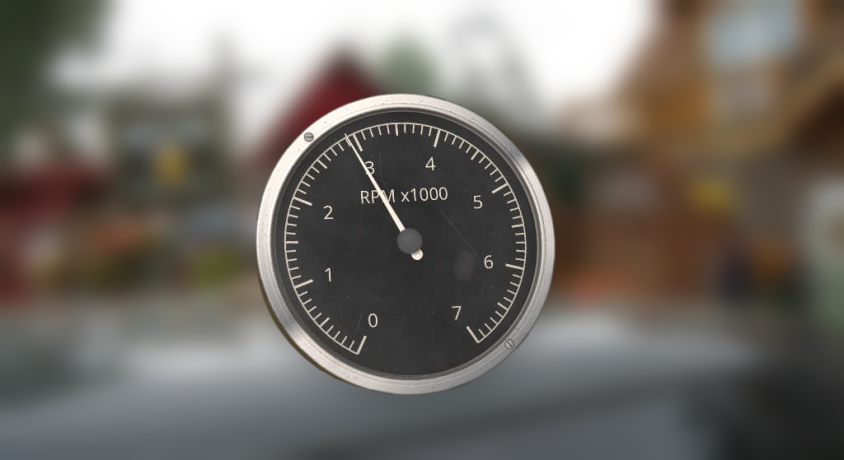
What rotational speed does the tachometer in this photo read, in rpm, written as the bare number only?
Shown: 2900
